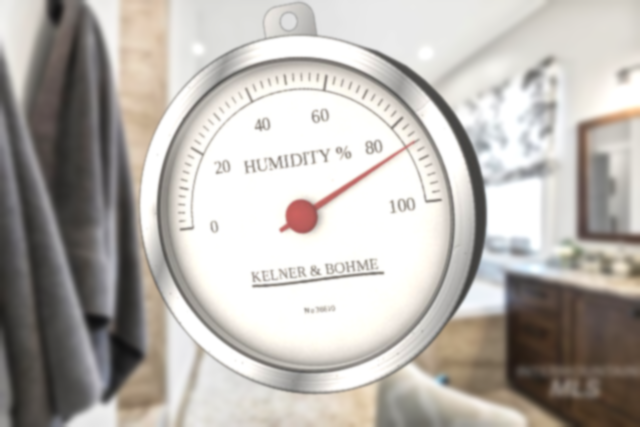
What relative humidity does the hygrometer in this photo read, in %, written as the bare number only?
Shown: 86
